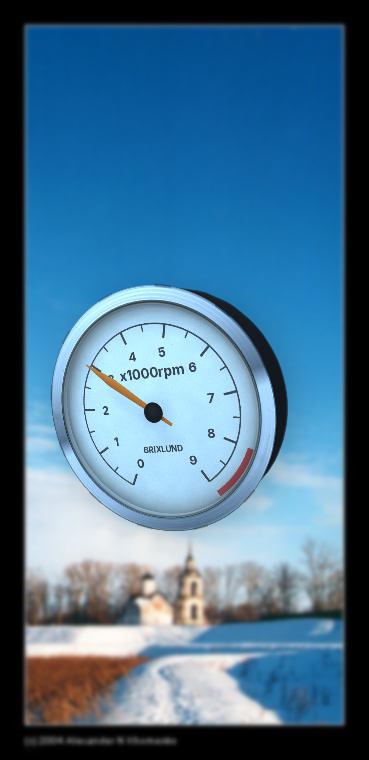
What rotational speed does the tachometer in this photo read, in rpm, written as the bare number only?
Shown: 3000
